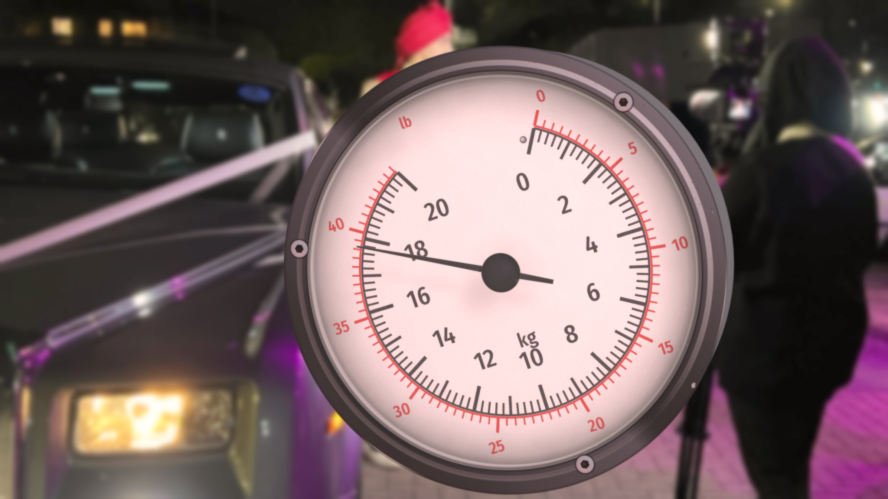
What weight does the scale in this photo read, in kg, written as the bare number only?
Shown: 17.8
